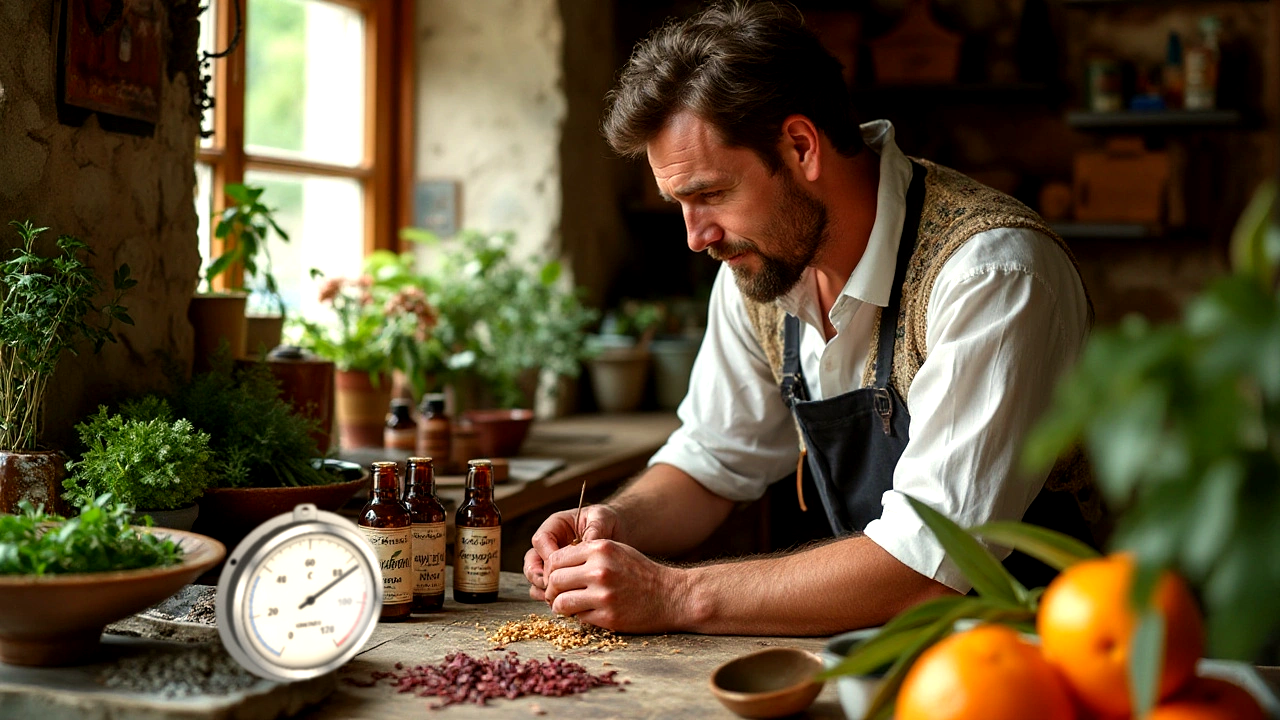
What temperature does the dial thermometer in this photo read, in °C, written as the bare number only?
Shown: 84
